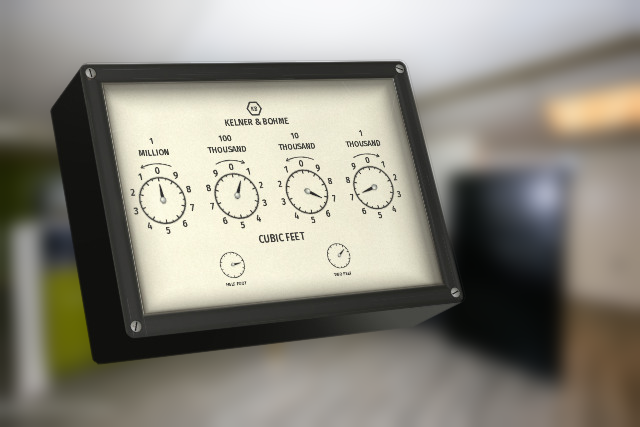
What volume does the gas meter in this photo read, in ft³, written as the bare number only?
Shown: 6700
